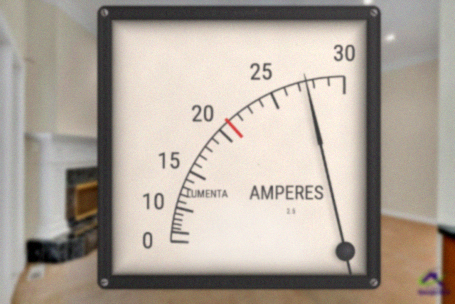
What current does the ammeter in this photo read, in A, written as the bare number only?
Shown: 27.5
